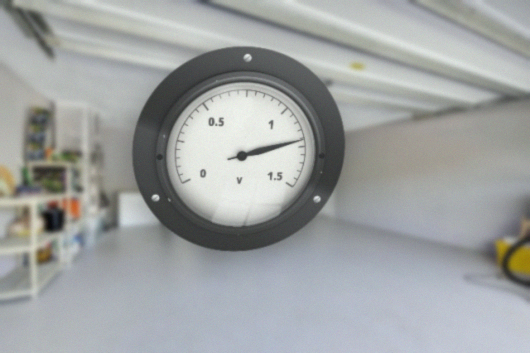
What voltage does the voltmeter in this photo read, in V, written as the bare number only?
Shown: 1.2
